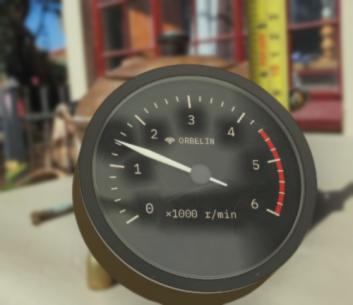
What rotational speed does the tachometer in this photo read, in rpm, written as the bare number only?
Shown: 1400
